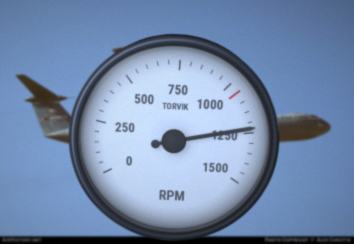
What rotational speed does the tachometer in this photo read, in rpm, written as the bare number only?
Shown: 1225
